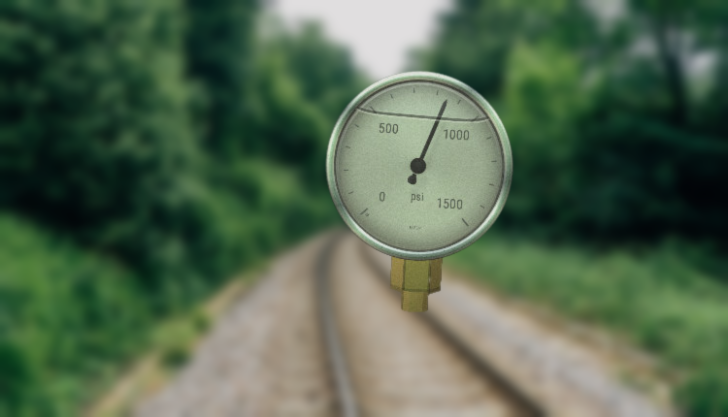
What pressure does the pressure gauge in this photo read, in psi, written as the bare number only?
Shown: 850
